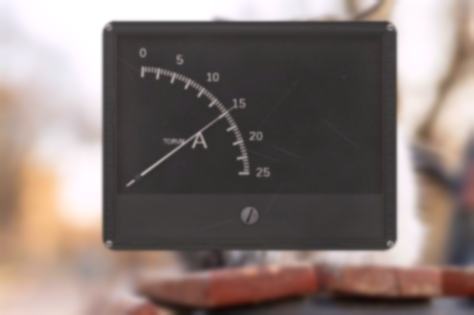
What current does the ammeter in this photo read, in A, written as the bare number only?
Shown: 15
